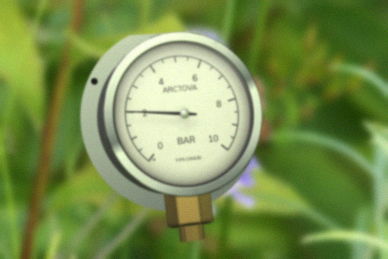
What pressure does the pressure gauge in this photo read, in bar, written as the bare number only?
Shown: 2
